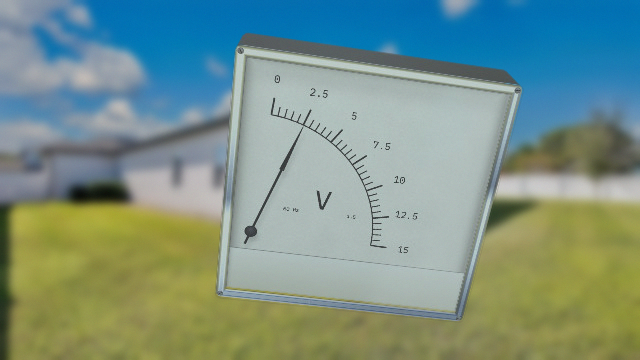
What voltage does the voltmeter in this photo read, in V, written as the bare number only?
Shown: 2.5
